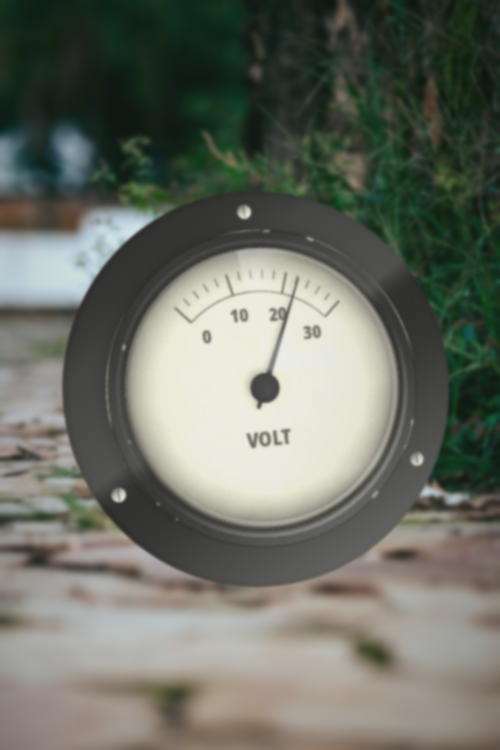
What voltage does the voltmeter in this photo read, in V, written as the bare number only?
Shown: 22
